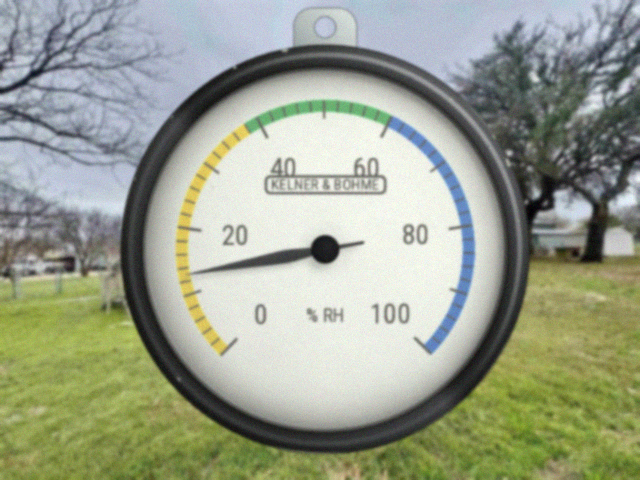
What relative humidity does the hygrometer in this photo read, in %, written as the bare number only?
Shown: 13
